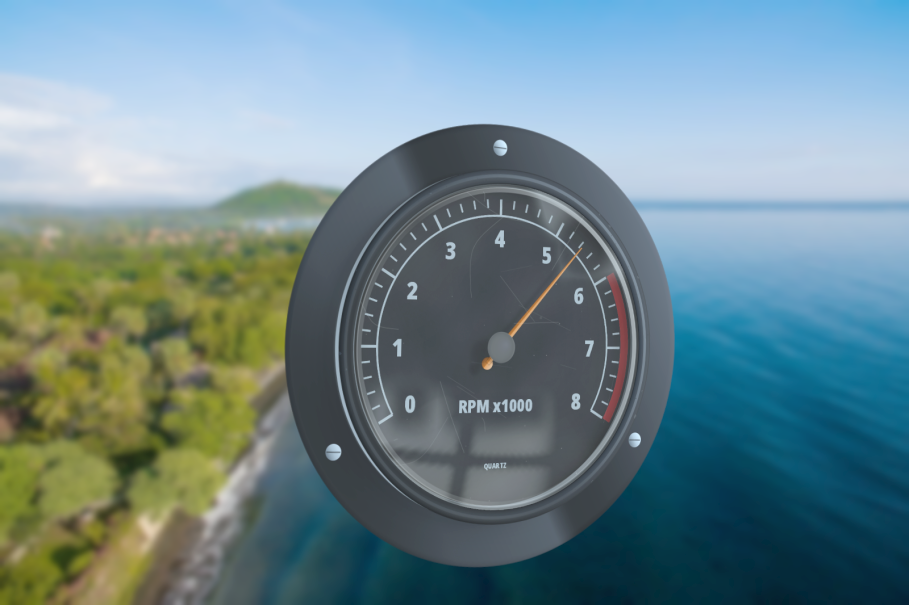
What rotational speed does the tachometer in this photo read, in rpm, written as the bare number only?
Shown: 5400
